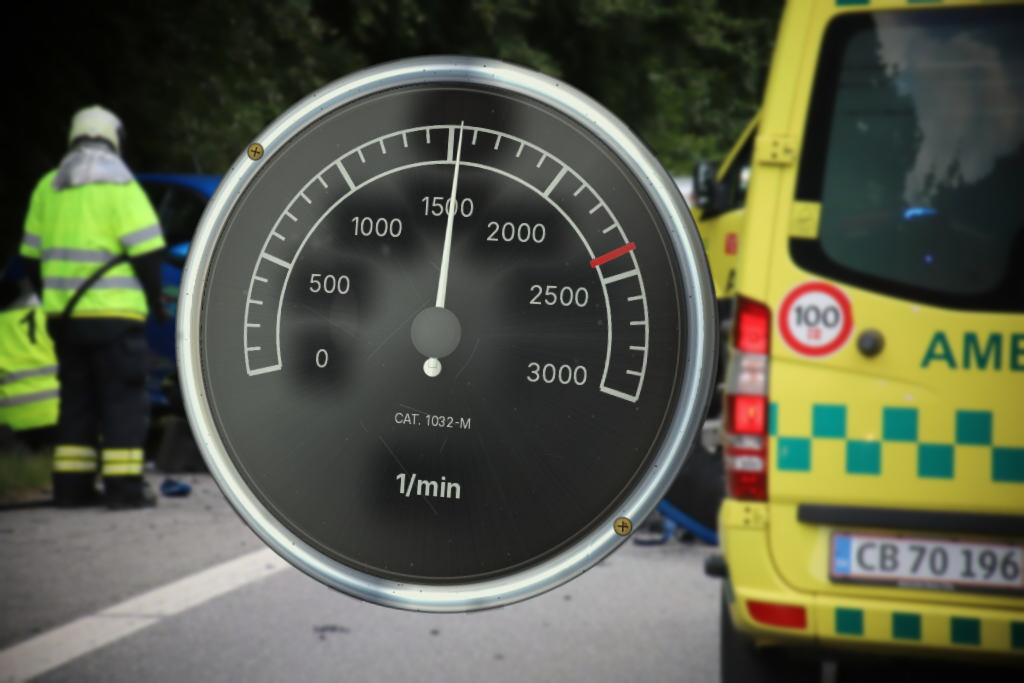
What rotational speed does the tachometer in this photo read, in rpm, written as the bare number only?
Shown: 1550
